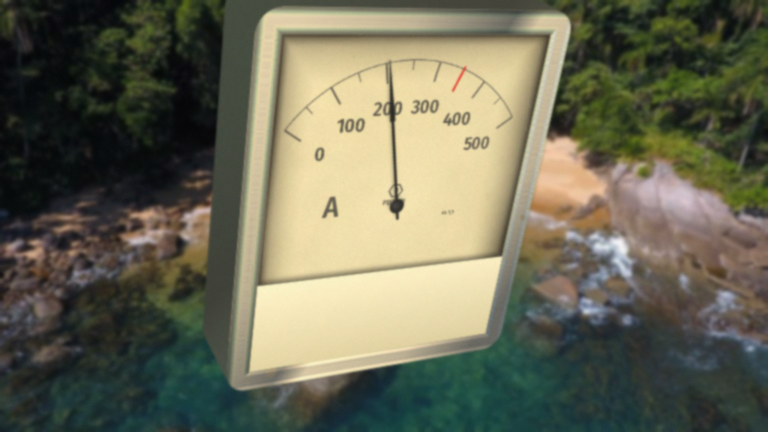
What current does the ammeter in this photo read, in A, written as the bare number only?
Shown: 200
